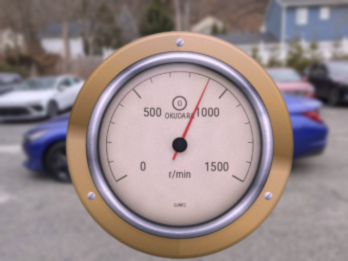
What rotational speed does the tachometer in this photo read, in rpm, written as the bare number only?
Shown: 900
